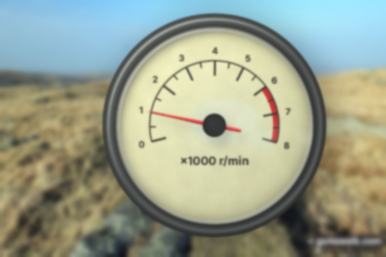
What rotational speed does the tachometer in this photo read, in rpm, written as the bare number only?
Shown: 1000
